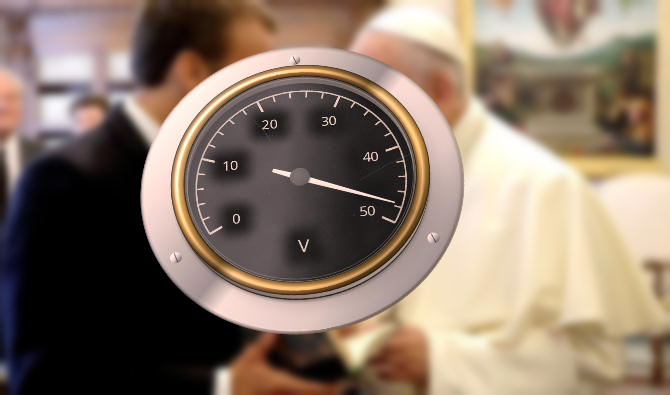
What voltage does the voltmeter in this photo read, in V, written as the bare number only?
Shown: 48
